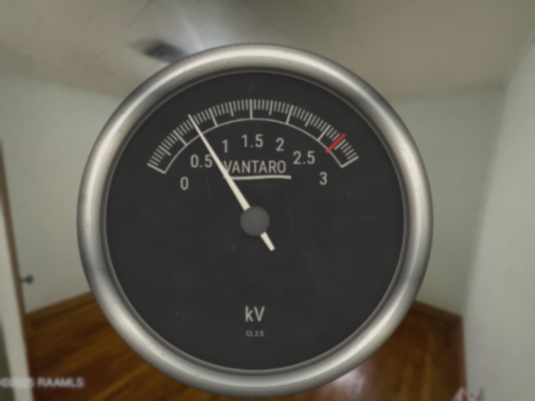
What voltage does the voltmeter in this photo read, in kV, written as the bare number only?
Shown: 0.75
